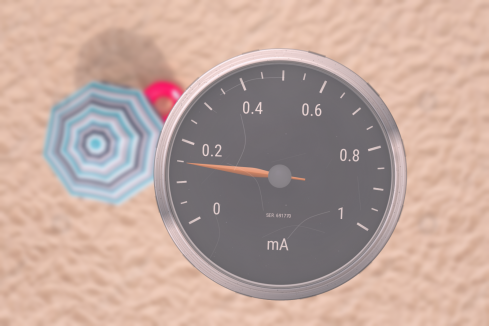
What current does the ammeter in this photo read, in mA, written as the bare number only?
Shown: 0.15
